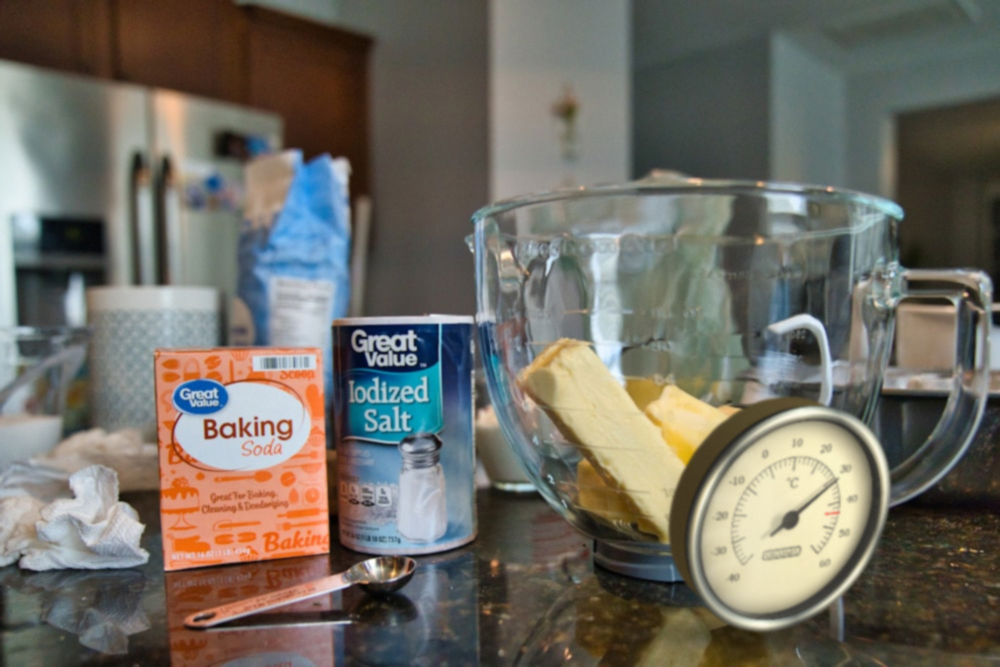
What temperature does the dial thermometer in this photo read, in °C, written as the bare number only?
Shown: 30
